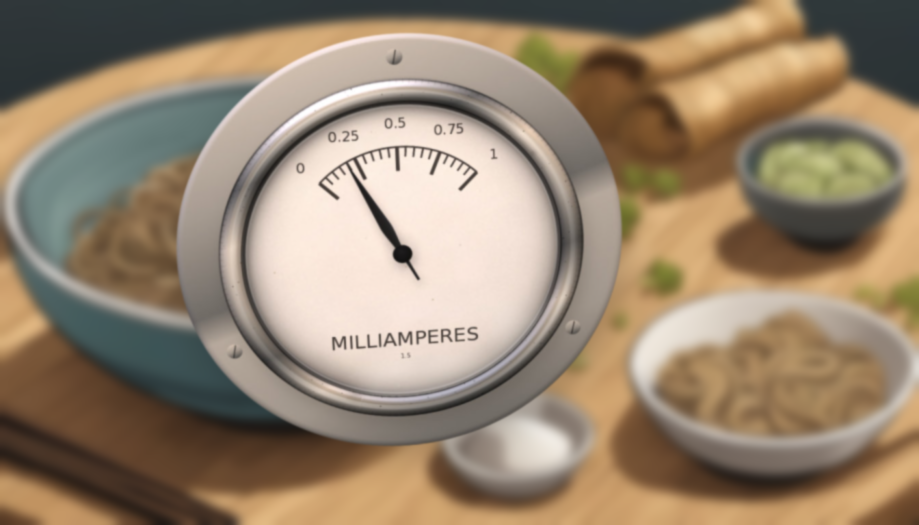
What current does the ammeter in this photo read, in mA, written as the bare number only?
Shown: 0.2
